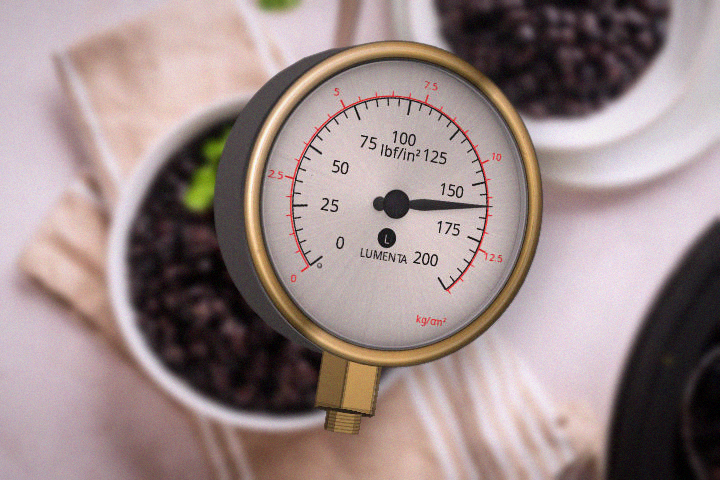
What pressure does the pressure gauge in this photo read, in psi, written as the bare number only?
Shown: 160
